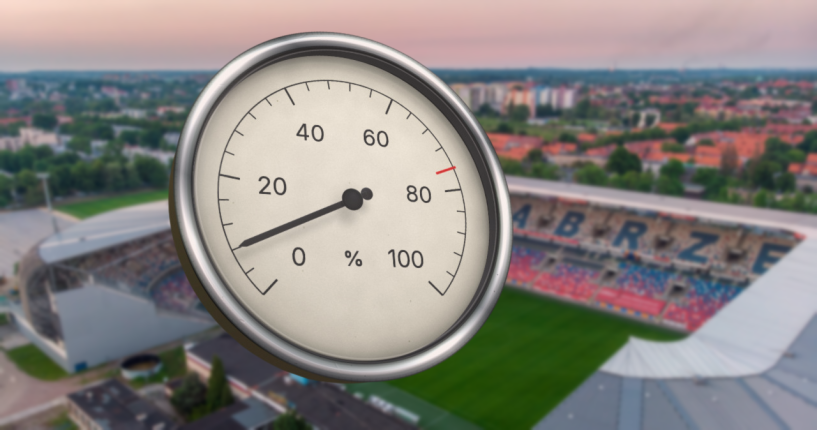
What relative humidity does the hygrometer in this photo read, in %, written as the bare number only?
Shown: 8
